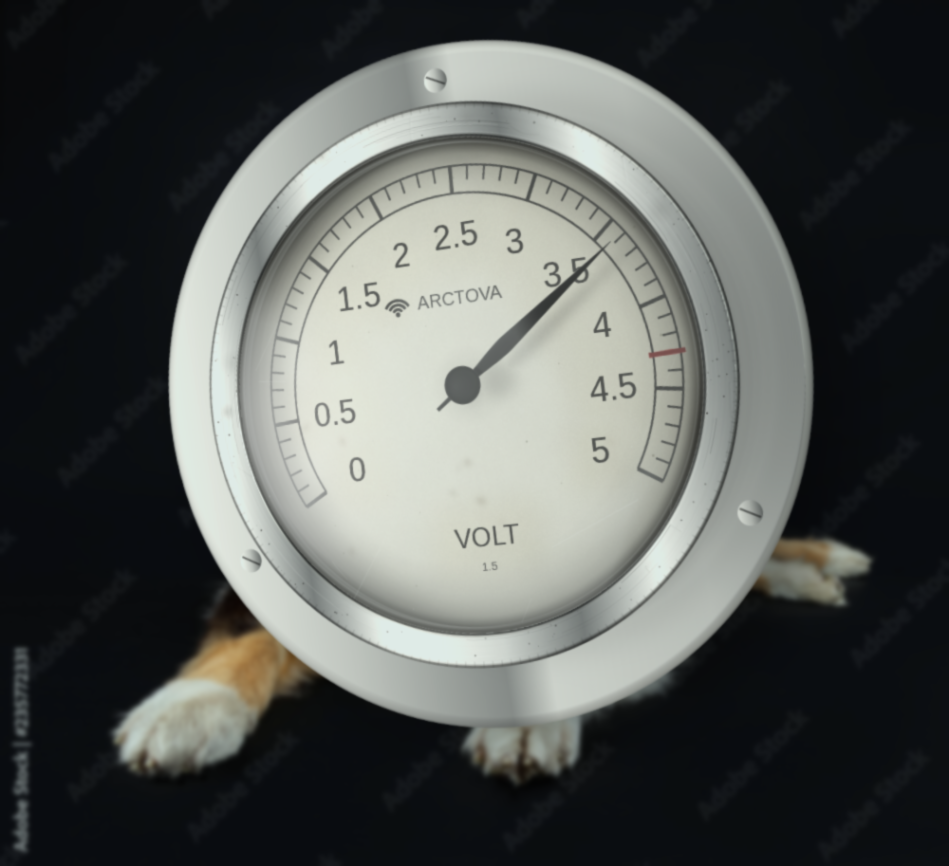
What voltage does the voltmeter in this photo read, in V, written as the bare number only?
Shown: 3.6
